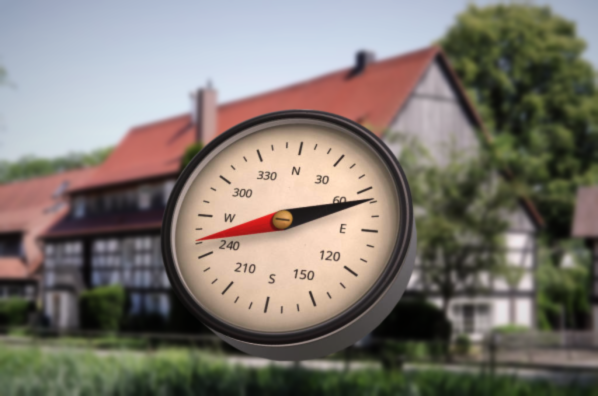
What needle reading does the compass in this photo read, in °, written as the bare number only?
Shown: 250
